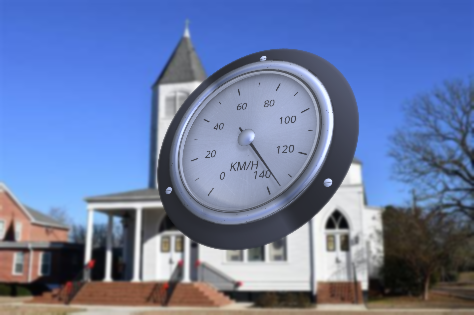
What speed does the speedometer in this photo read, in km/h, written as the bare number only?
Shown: 135
